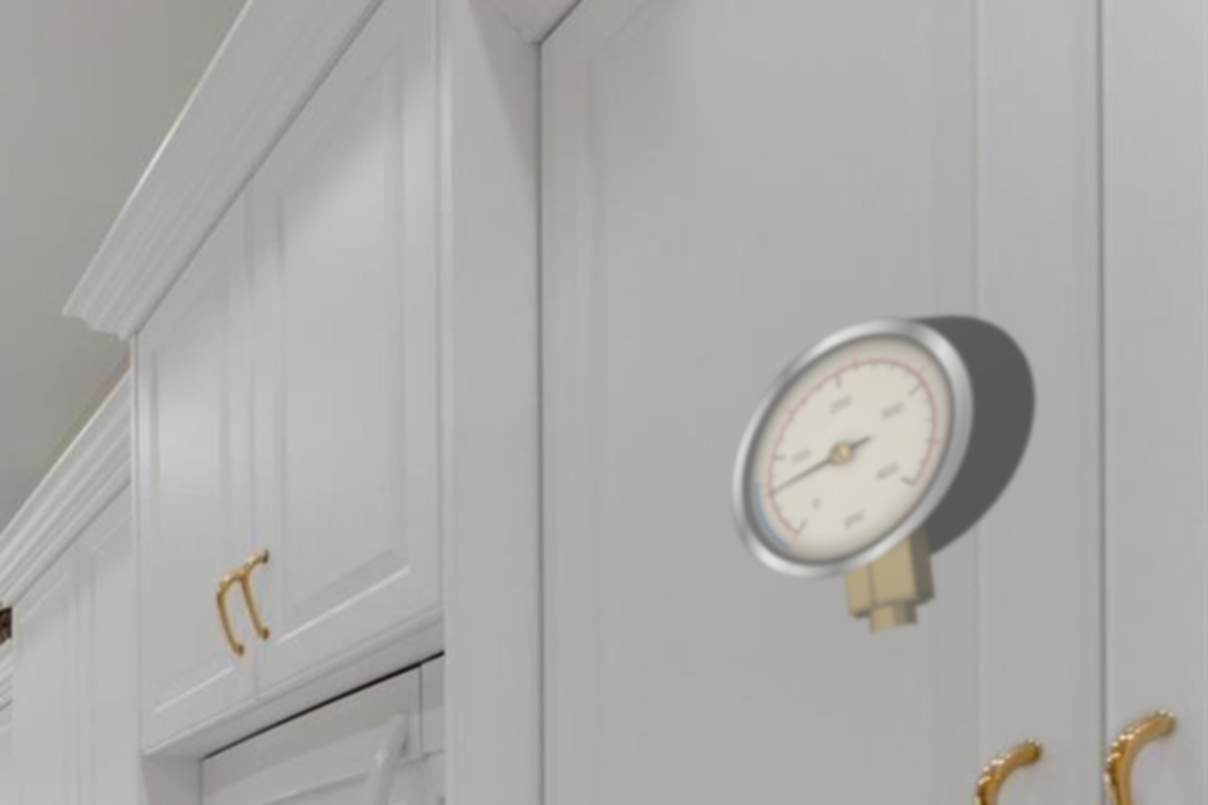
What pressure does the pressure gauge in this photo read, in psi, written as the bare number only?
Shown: 60
